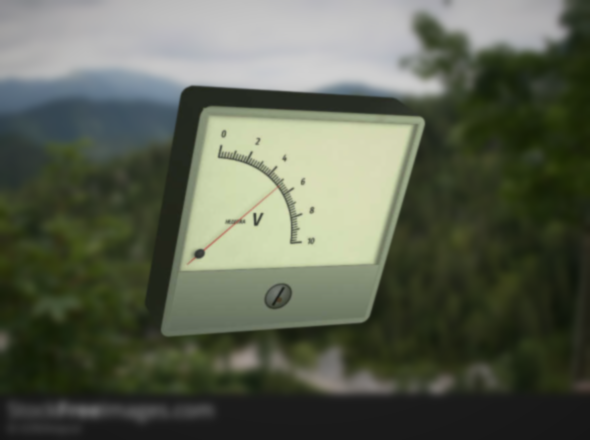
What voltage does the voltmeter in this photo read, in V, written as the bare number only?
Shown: 5
